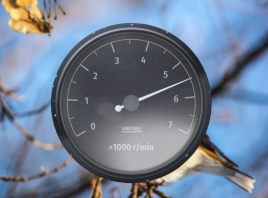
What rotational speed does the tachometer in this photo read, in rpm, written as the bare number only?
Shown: 5500
